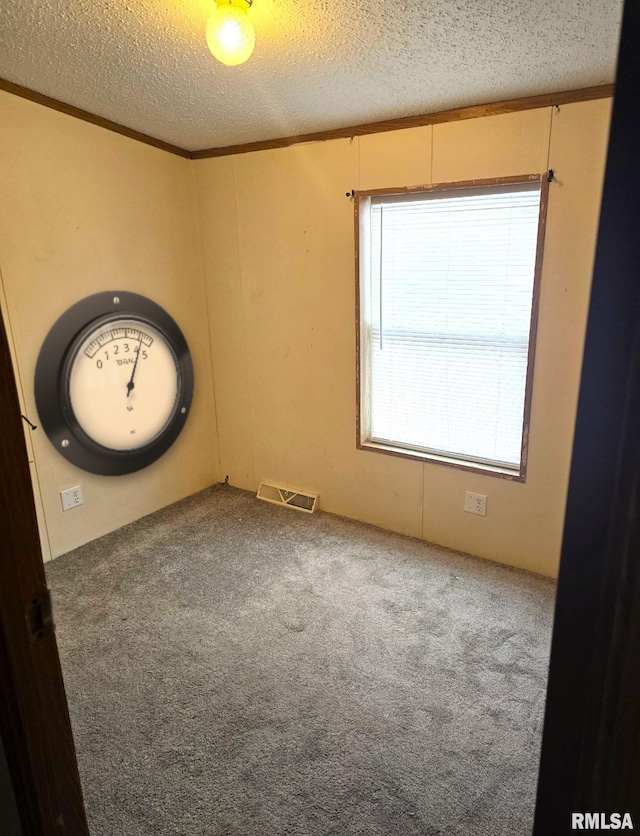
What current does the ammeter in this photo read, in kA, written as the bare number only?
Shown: 4
